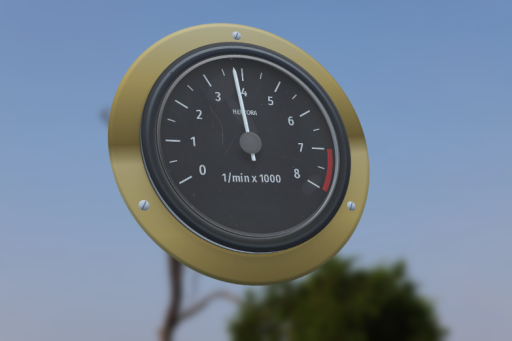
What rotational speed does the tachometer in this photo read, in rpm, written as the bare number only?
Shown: 3750
